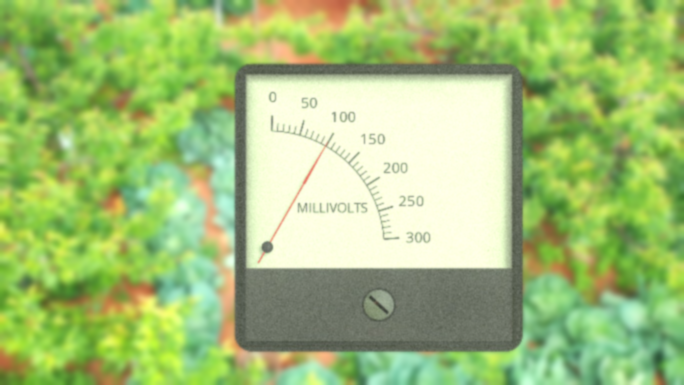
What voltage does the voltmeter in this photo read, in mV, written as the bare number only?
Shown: 100
